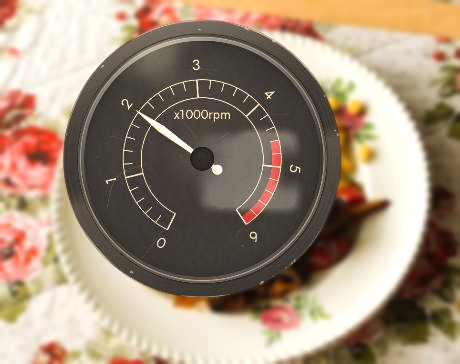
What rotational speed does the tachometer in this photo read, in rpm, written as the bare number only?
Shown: 2000
